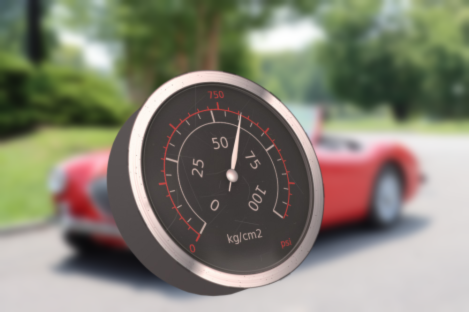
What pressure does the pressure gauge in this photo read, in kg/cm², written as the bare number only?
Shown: 60
